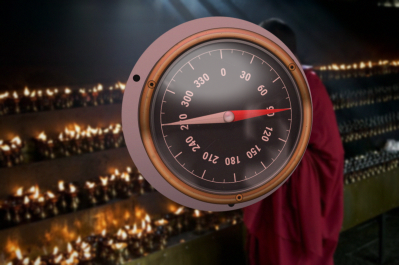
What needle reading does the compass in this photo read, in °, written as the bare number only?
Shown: 90
